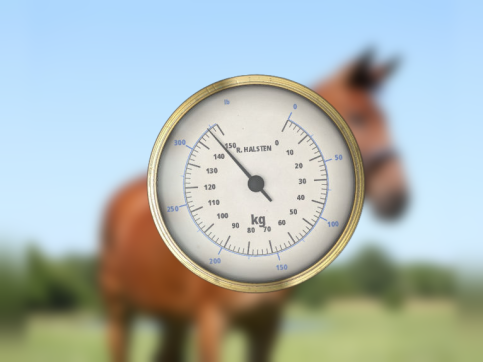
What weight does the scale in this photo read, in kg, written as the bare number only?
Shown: 146
